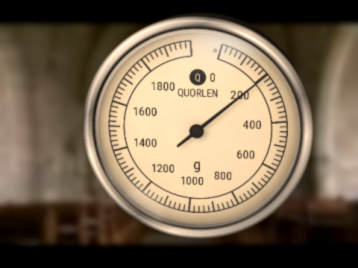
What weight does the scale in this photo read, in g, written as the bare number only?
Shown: 200
